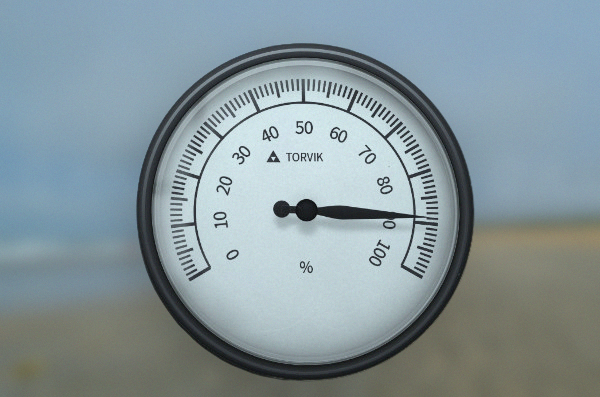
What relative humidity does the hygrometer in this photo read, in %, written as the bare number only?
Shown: 89
